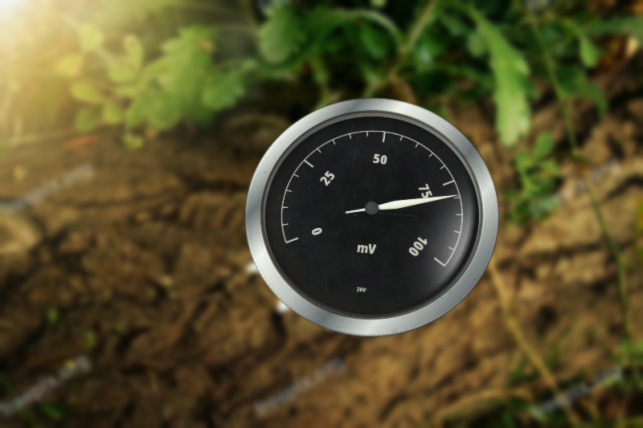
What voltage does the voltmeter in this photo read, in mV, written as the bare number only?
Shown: 80
